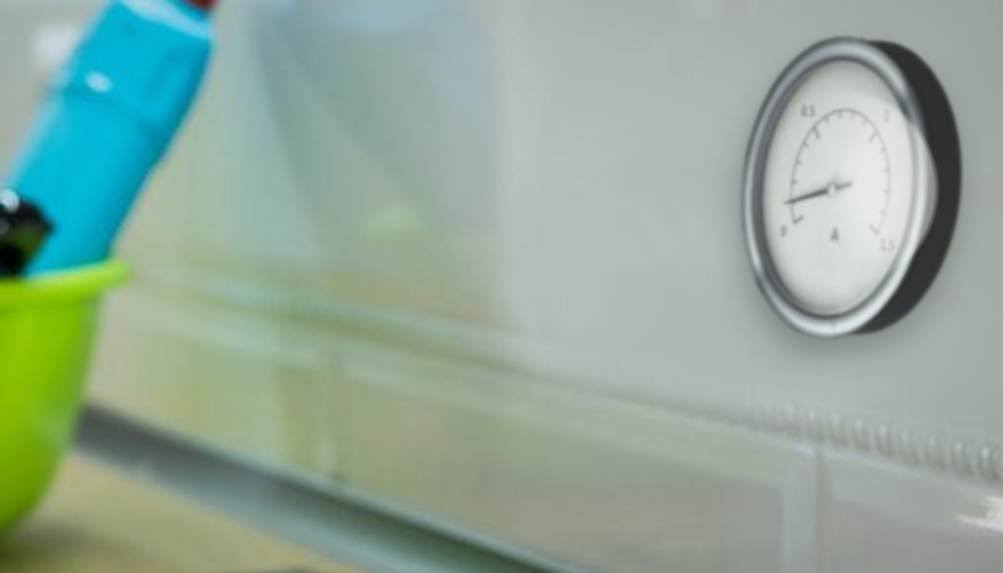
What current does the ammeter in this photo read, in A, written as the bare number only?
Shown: 0.1
